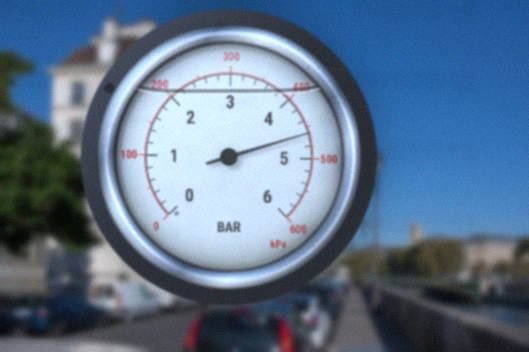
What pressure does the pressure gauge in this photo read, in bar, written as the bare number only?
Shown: 4.6
